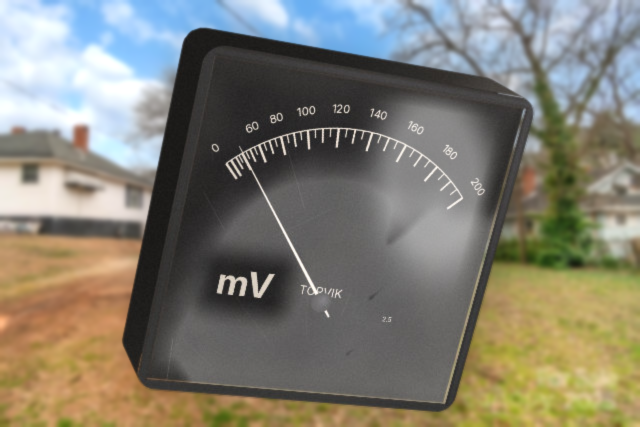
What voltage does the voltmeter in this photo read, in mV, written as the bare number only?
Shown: 40
